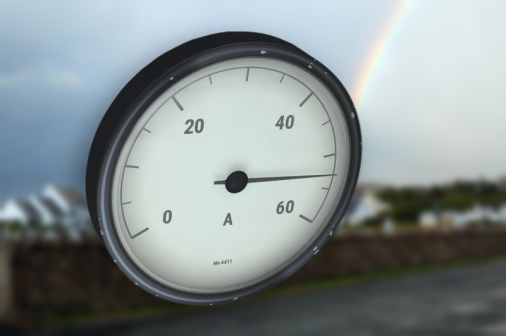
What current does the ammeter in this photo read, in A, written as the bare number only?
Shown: 52.5
